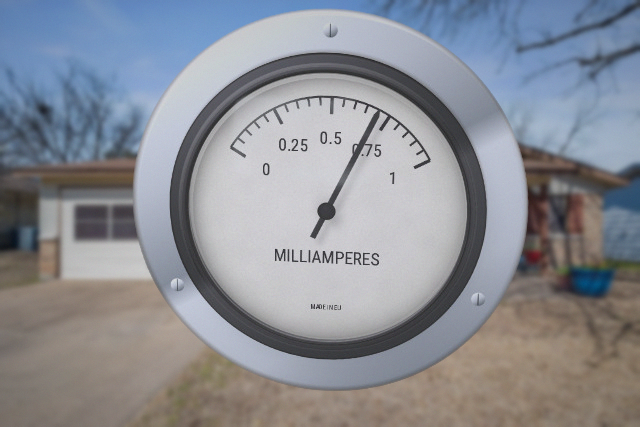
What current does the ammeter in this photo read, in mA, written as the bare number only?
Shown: 0.7
